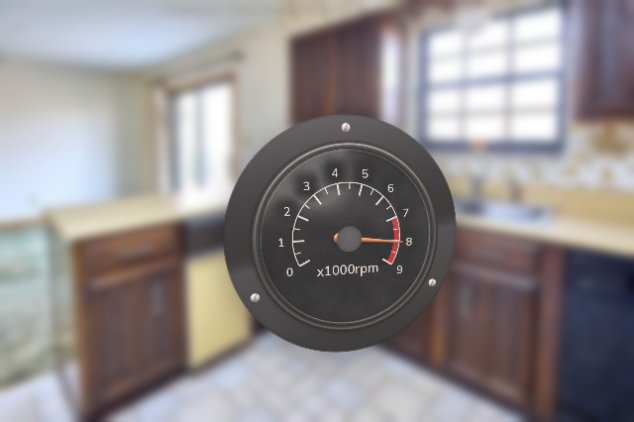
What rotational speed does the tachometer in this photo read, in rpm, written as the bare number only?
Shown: 8000
